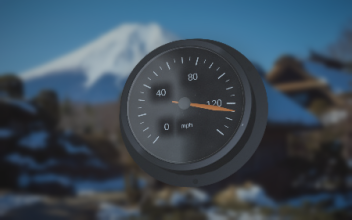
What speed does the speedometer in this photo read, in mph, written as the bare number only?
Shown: 125
